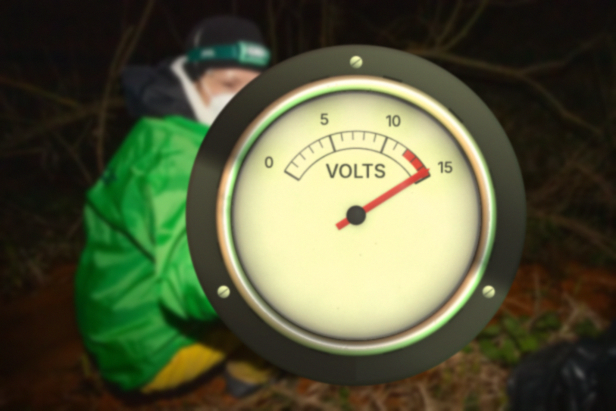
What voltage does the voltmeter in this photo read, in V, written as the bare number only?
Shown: 14.5
